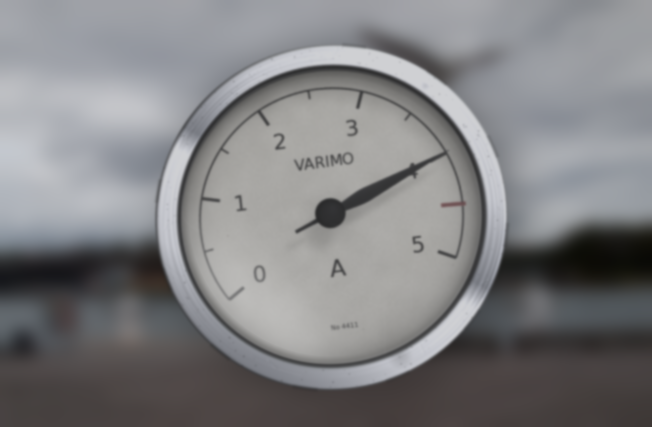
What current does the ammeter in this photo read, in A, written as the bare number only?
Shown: 4
